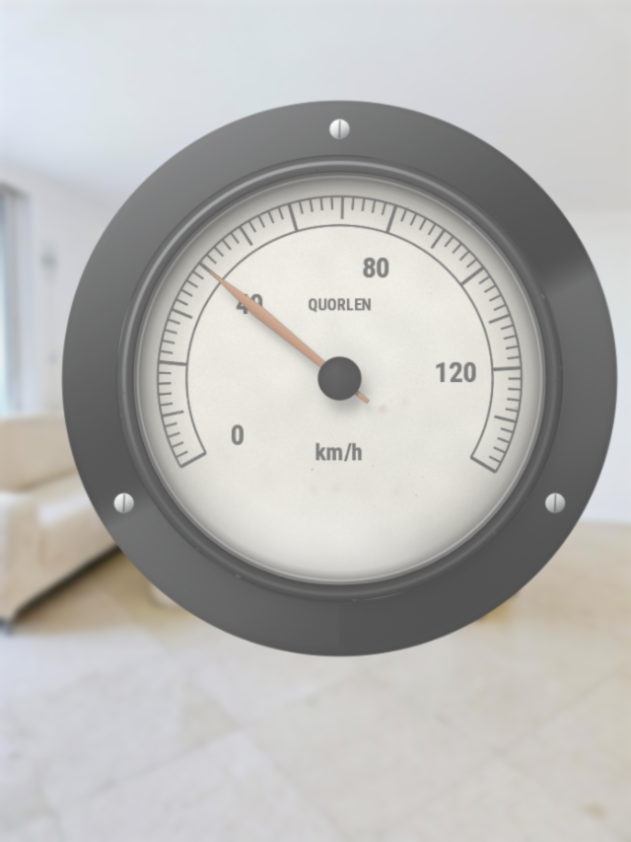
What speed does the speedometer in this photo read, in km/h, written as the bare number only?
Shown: 40
